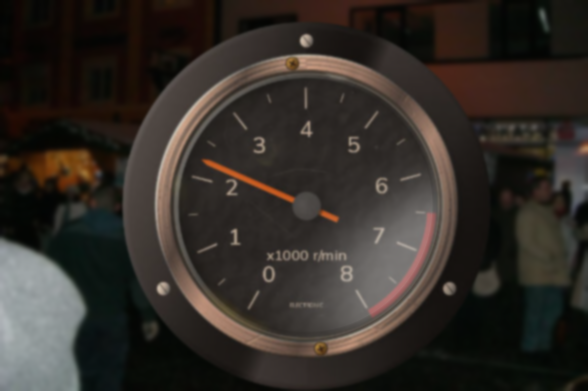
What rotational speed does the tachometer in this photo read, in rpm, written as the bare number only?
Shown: 2250
